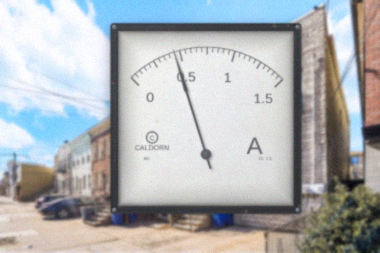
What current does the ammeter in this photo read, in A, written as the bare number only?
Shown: 0.45
